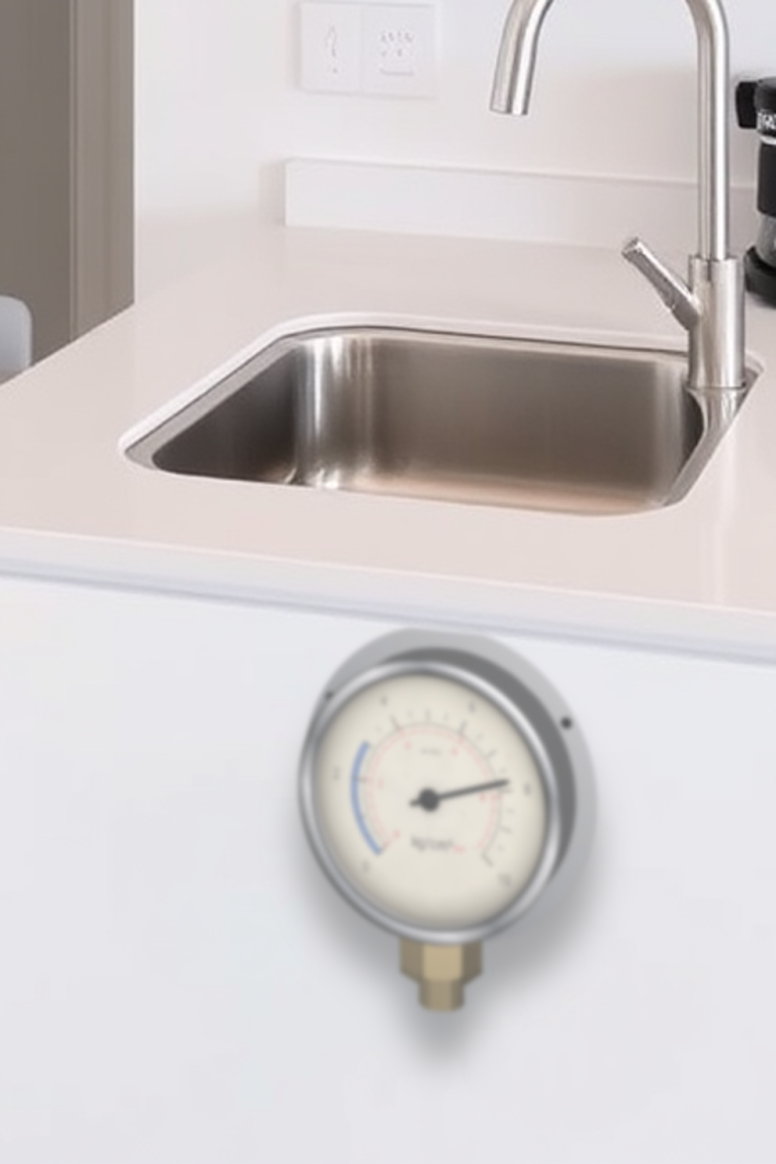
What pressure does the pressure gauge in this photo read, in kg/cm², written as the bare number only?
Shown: 7.75
